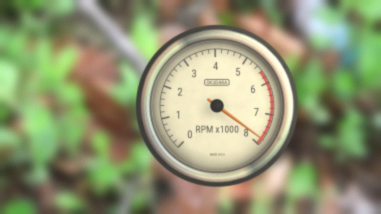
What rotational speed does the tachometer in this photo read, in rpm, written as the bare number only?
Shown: 7800
